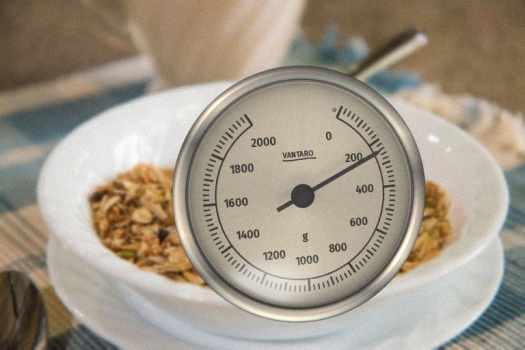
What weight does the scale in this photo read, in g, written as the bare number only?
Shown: 240
